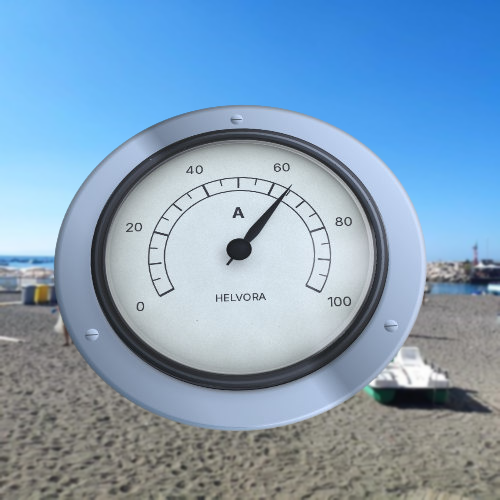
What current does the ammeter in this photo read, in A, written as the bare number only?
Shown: 65
